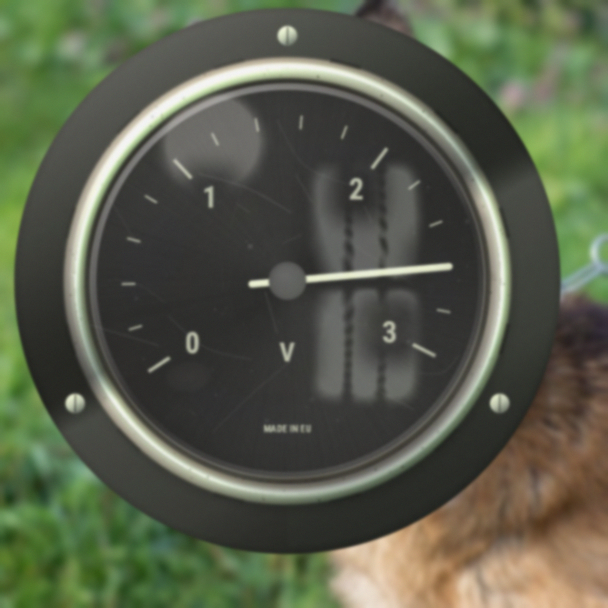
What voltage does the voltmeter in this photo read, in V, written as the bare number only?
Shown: 2.6
